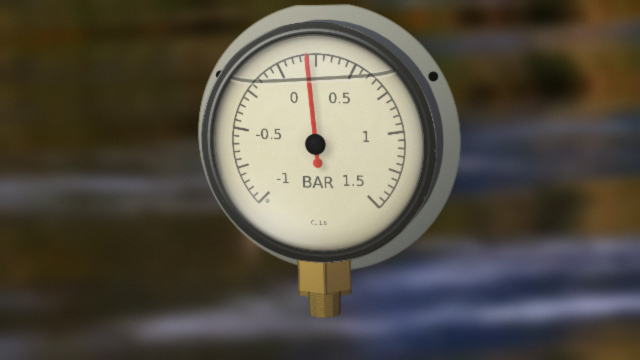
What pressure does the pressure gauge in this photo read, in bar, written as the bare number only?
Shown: 0.2
